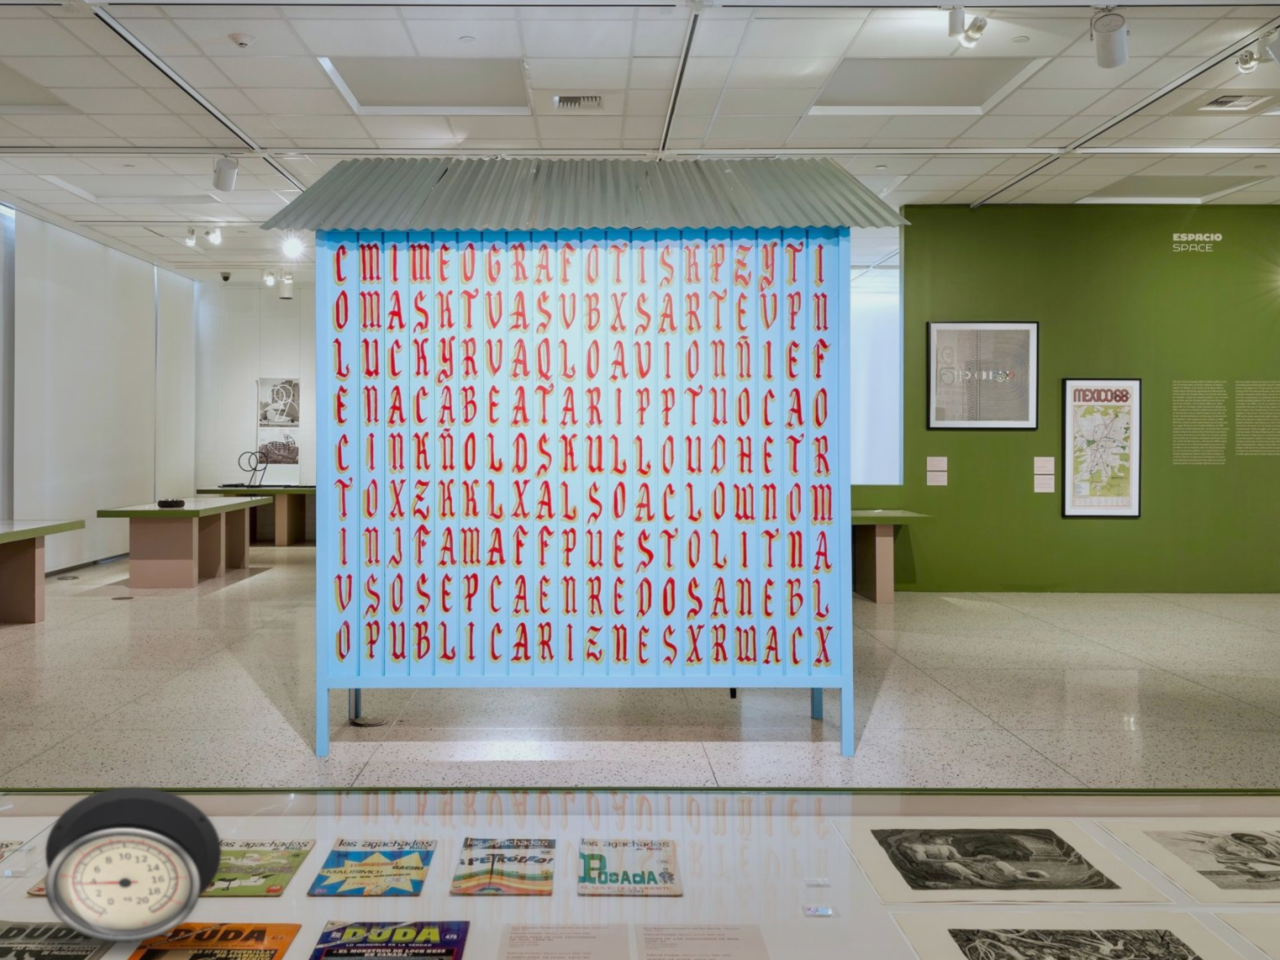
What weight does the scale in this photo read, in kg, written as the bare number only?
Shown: 4
